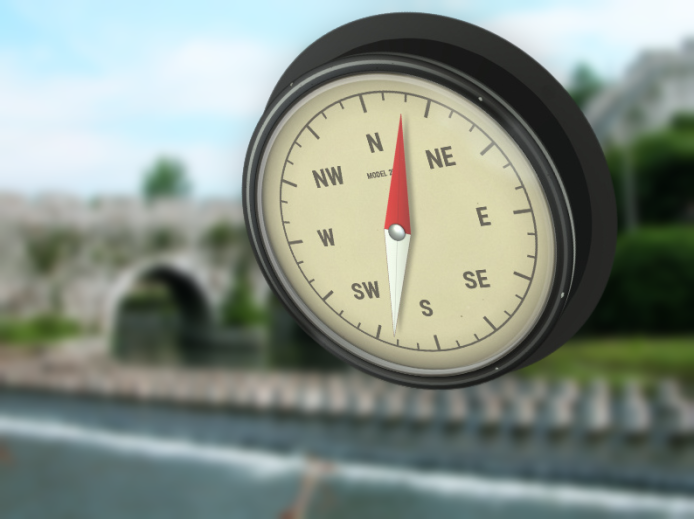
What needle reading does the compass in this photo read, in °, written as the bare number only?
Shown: 20
